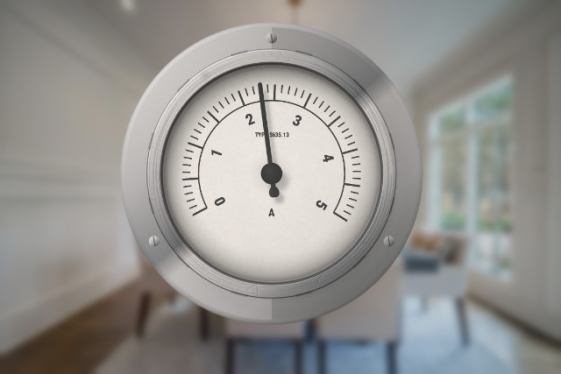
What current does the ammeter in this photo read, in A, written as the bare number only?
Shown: 2.3
